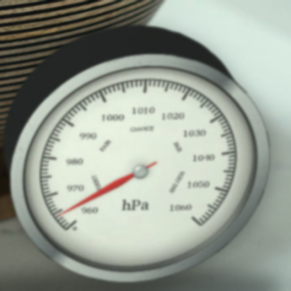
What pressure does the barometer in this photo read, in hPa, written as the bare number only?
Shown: 965
